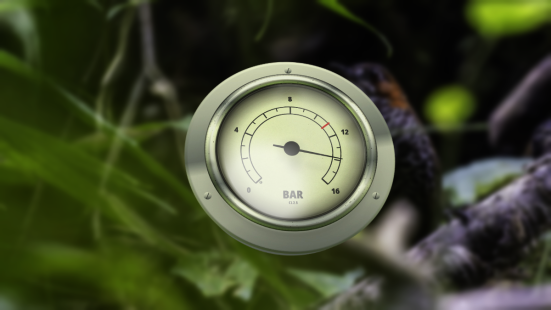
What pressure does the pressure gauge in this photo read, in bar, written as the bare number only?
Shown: 14
